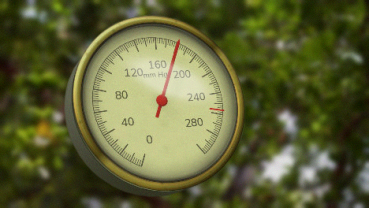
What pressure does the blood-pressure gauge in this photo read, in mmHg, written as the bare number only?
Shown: 180
